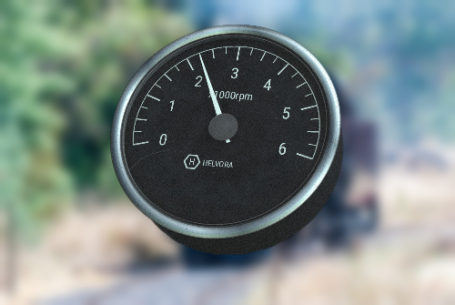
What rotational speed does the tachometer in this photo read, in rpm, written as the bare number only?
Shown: 2250
